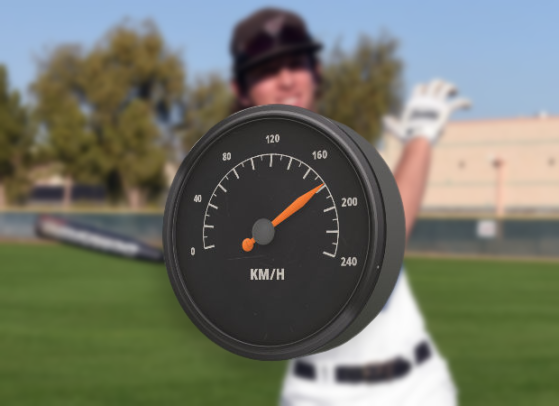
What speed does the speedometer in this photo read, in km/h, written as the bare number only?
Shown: 180
